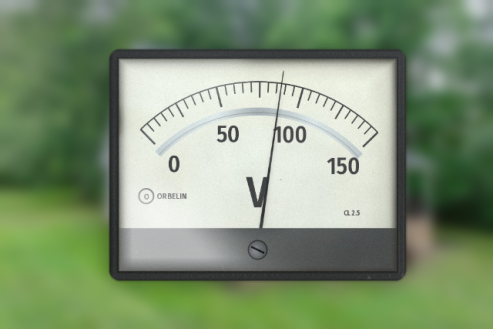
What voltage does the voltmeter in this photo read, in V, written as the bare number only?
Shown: 87.5
